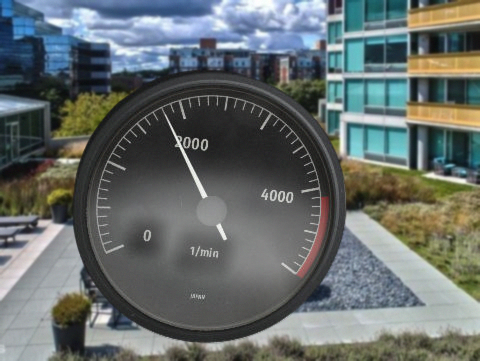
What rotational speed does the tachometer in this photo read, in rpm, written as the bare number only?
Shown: 1800
